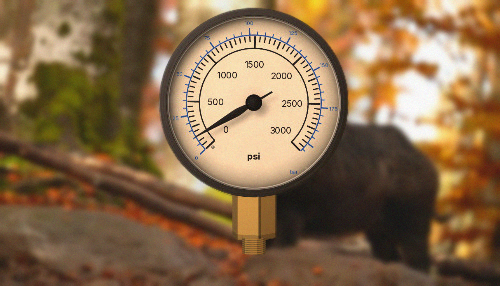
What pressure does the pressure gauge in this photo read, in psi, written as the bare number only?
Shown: 150
